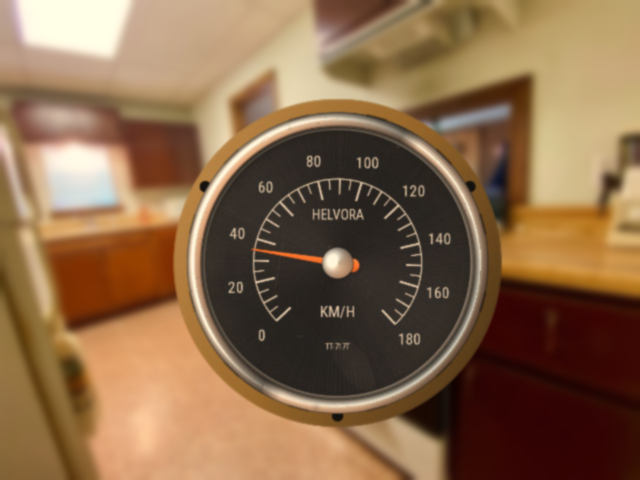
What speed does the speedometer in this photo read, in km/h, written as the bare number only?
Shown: 35
